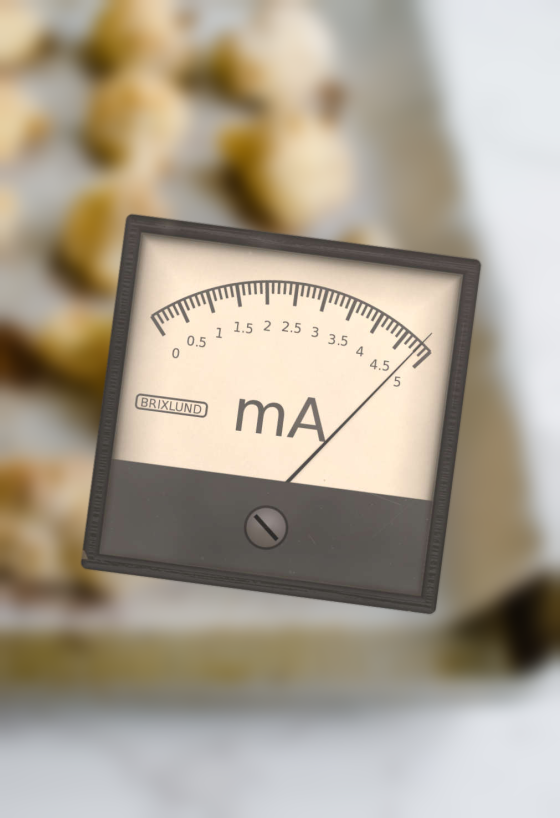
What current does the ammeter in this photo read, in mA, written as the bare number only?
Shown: 4.8
